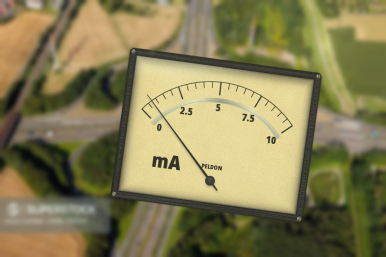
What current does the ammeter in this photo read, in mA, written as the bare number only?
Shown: 0.75
